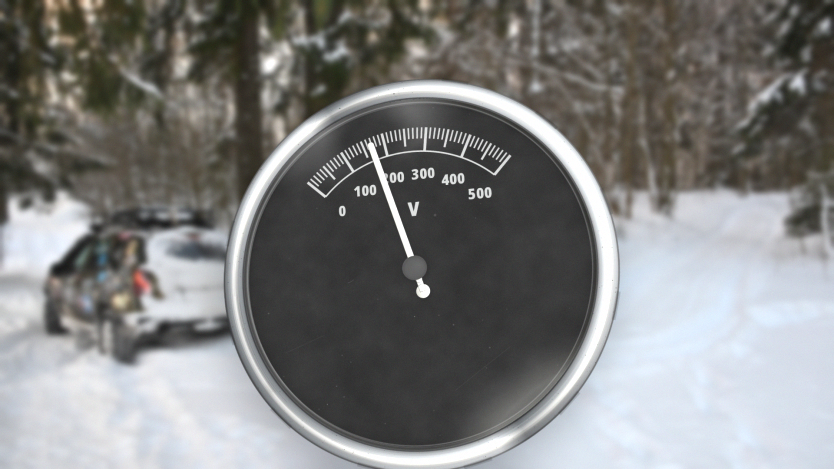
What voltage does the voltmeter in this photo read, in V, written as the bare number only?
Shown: 170
